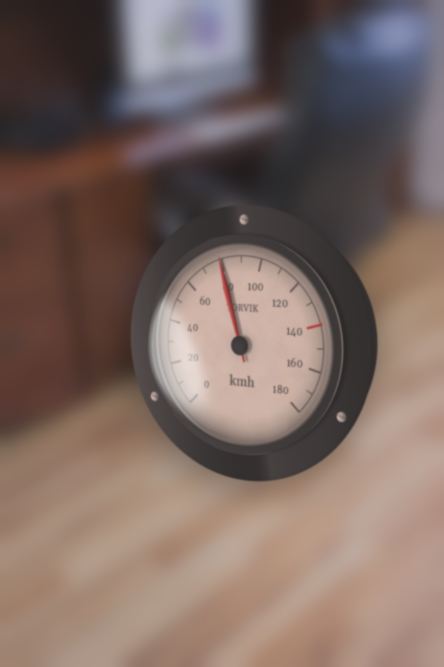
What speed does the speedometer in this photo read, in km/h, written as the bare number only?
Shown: 80
